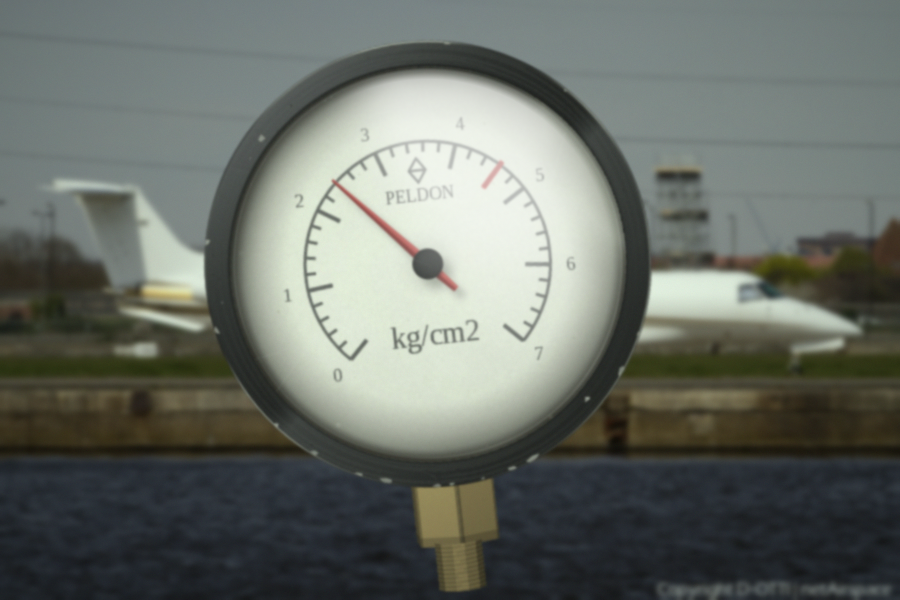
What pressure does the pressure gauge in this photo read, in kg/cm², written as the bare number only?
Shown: 2.4
